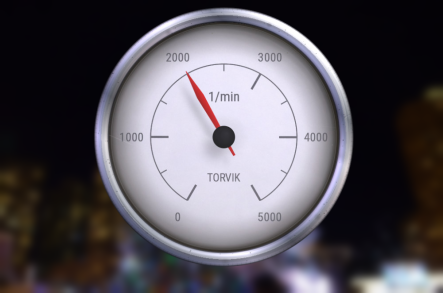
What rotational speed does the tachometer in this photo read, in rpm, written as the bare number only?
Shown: 2000
